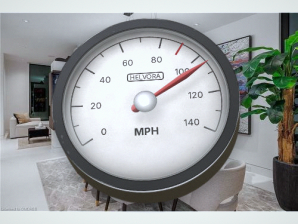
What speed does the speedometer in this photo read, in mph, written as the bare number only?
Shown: 105
